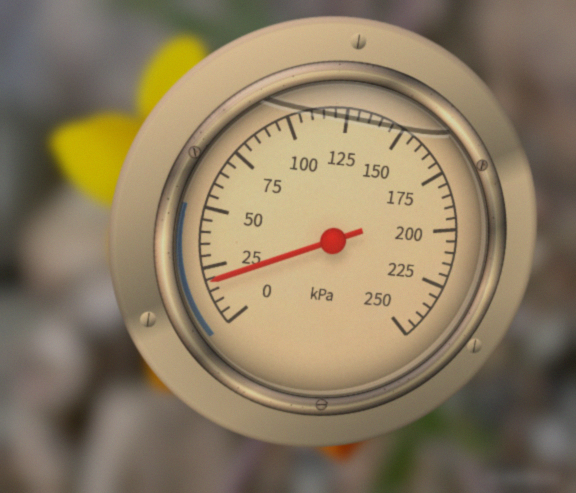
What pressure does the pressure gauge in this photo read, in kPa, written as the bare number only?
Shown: 20
